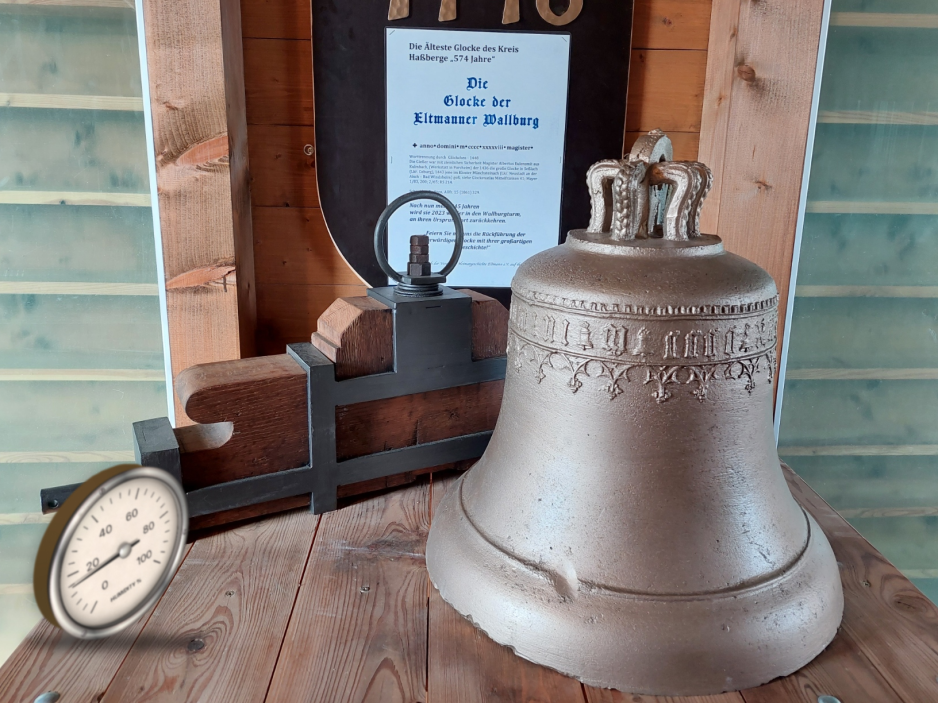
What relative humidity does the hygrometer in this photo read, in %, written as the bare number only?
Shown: 16
